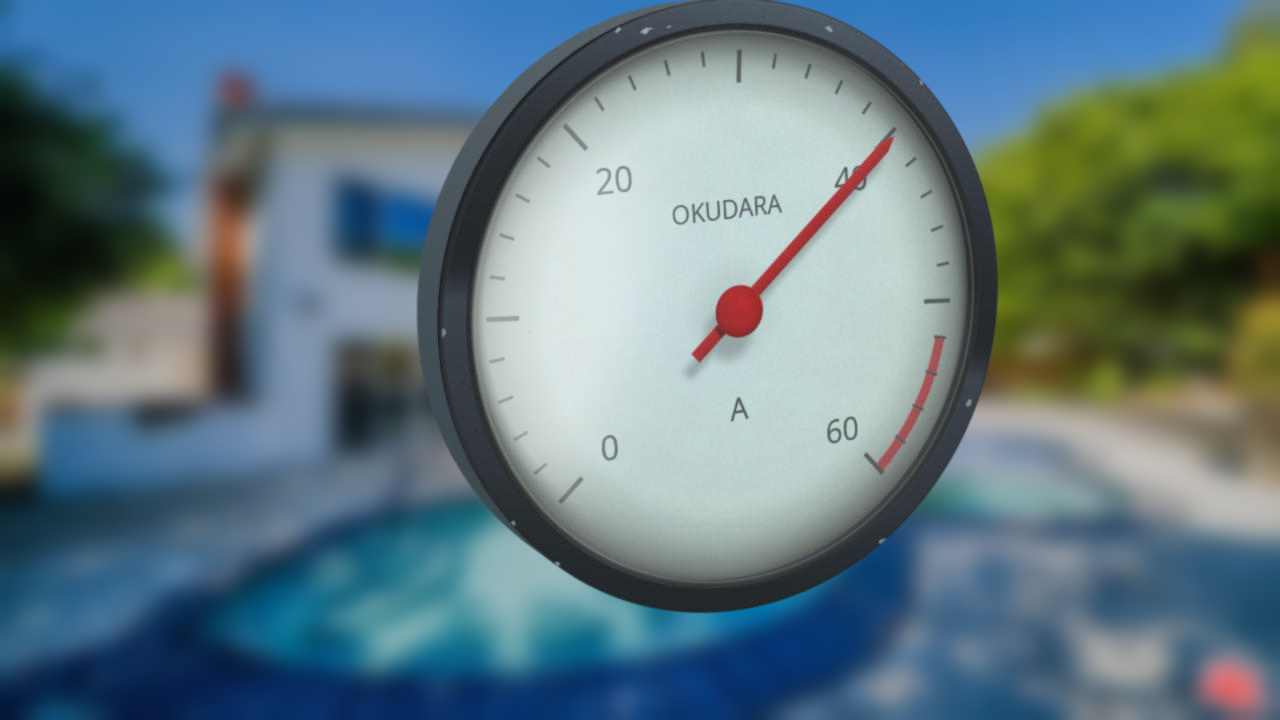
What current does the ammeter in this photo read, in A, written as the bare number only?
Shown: 40
